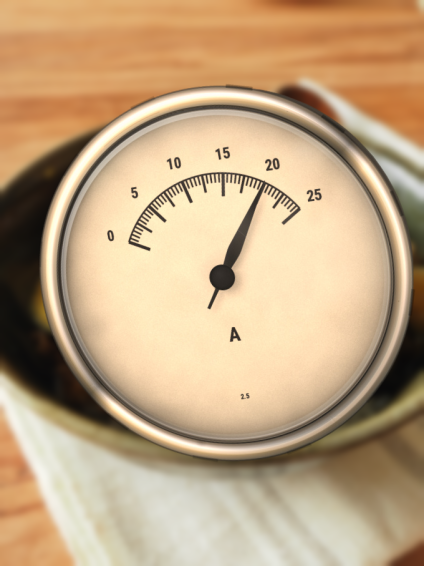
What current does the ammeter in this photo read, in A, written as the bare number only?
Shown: 20
